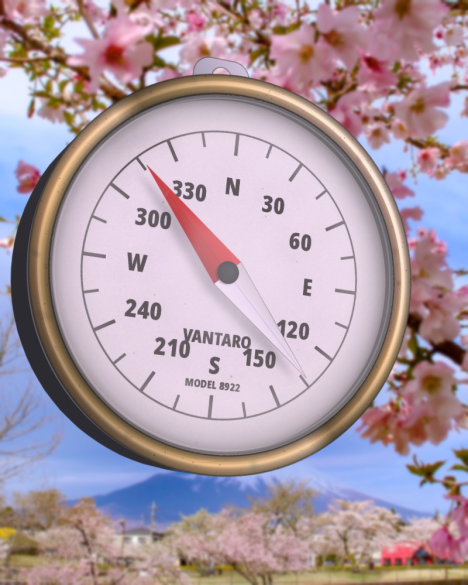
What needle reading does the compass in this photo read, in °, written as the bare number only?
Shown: 315
